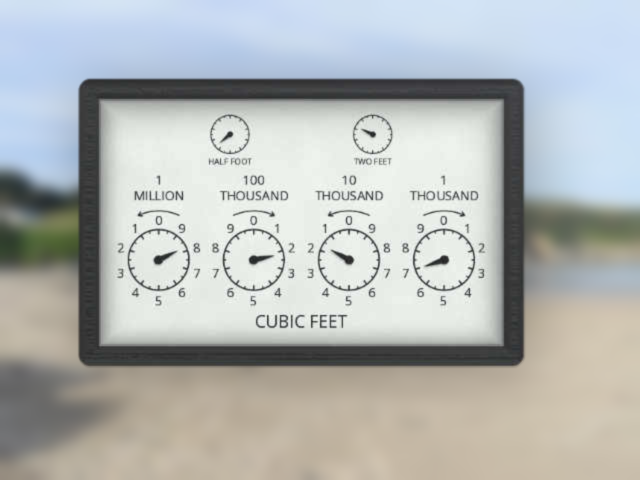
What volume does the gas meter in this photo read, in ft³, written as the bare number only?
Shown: 821700
